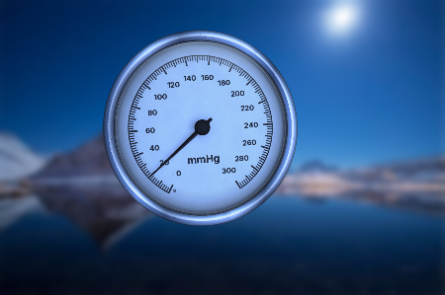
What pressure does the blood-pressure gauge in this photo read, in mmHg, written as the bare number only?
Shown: 20
